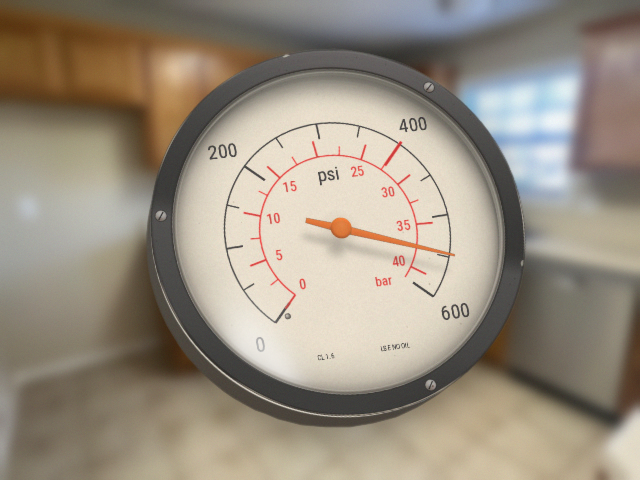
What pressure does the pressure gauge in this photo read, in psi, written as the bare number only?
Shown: 550
